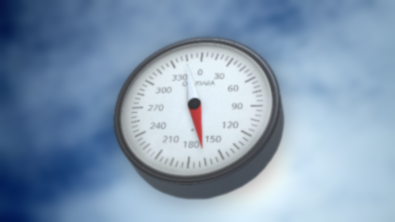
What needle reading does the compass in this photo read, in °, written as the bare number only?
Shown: 165
